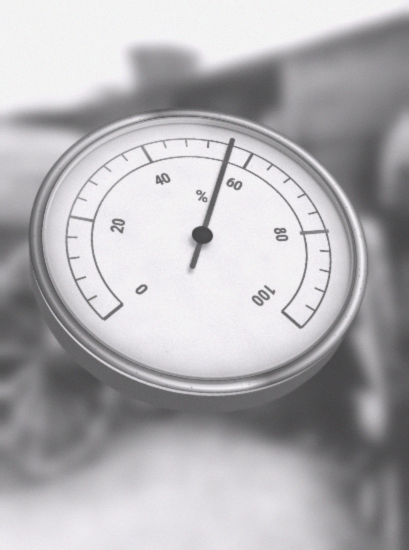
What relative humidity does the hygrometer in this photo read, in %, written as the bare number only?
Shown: 56
